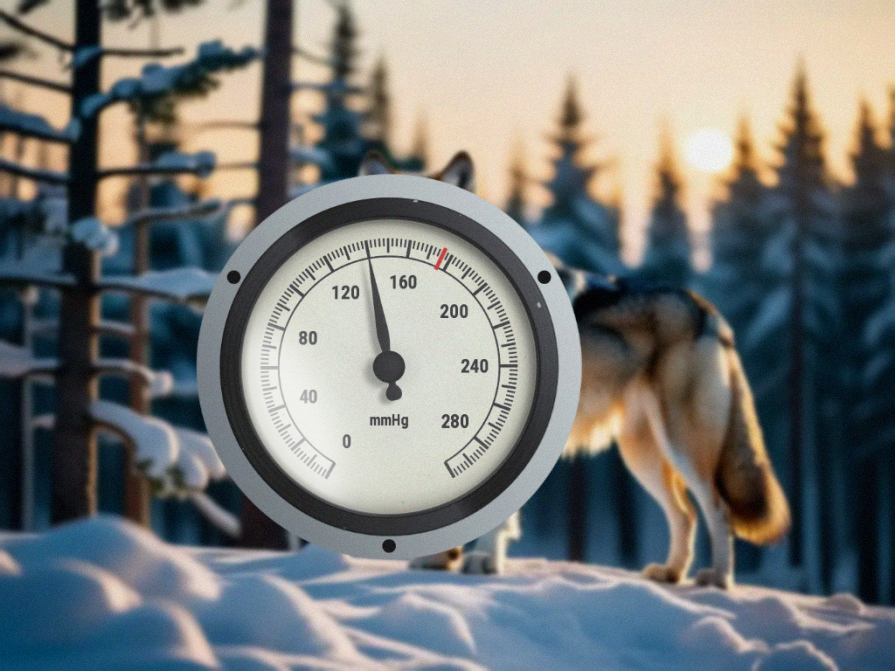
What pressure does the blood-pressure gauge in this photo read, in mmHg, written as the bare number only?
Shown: 140
